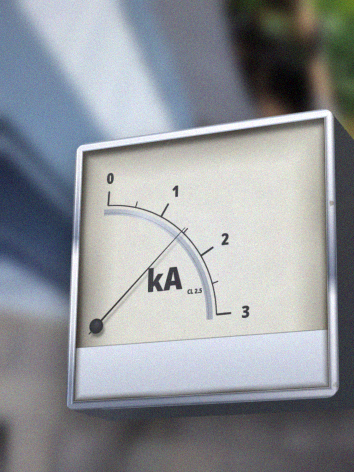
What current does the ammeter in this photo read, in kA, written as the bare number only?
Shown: 1.5
